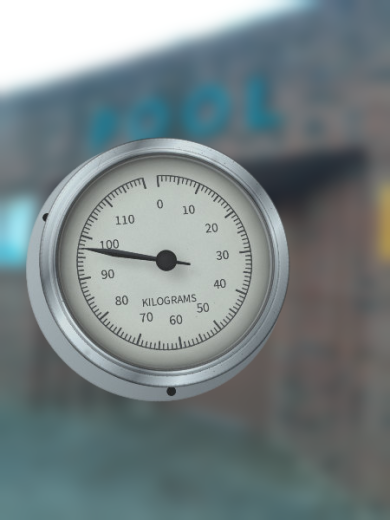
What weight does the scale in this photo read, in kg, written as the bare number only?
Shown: 97
